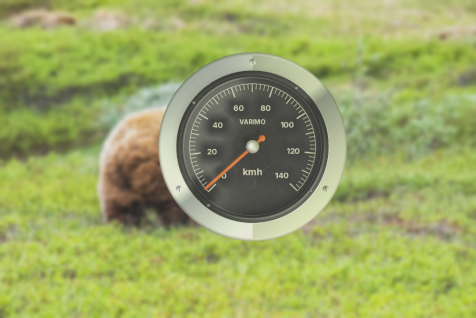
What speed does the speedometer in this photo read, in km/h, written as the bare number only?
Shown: 2
